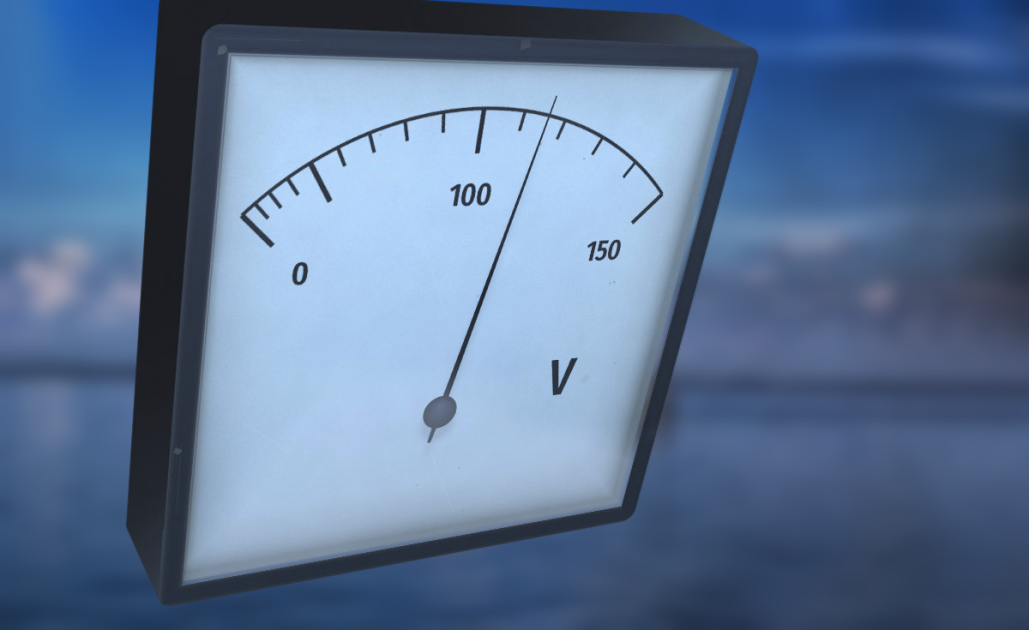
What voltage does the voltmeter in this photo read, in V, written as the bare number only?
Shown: 115
